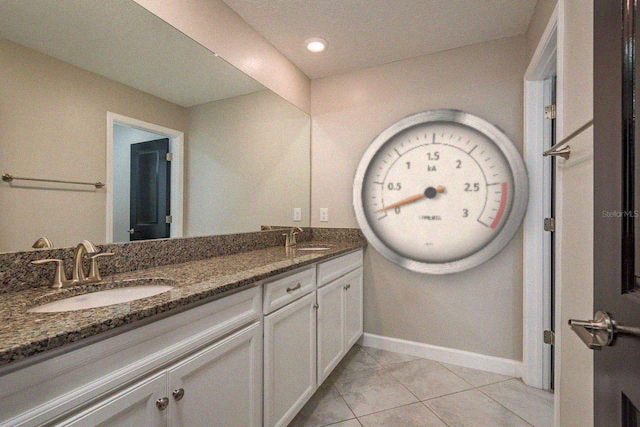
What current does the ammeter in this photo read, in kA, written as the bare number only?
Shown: 0.1
